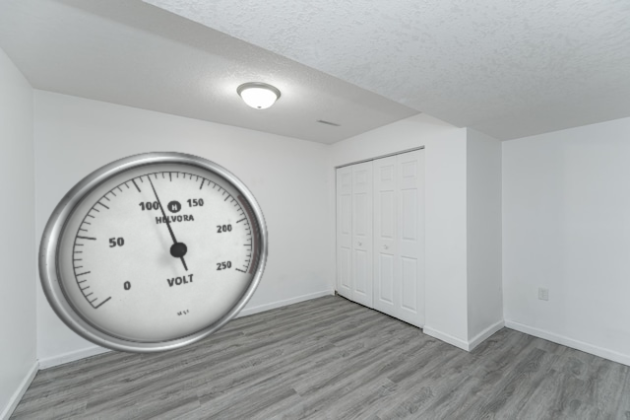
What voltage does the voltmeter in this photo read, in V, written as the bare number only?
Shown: 110
